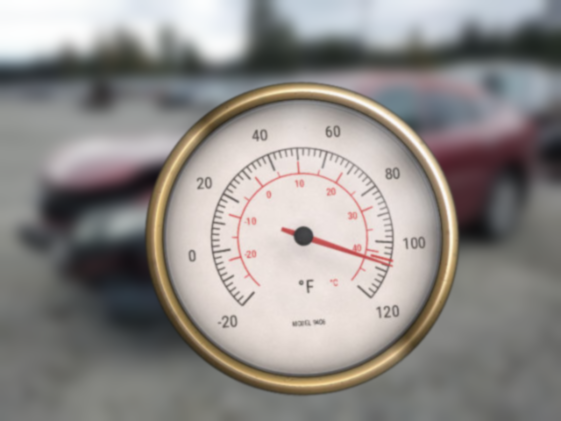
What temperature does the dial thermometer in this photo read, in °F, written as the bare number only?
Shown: 108
